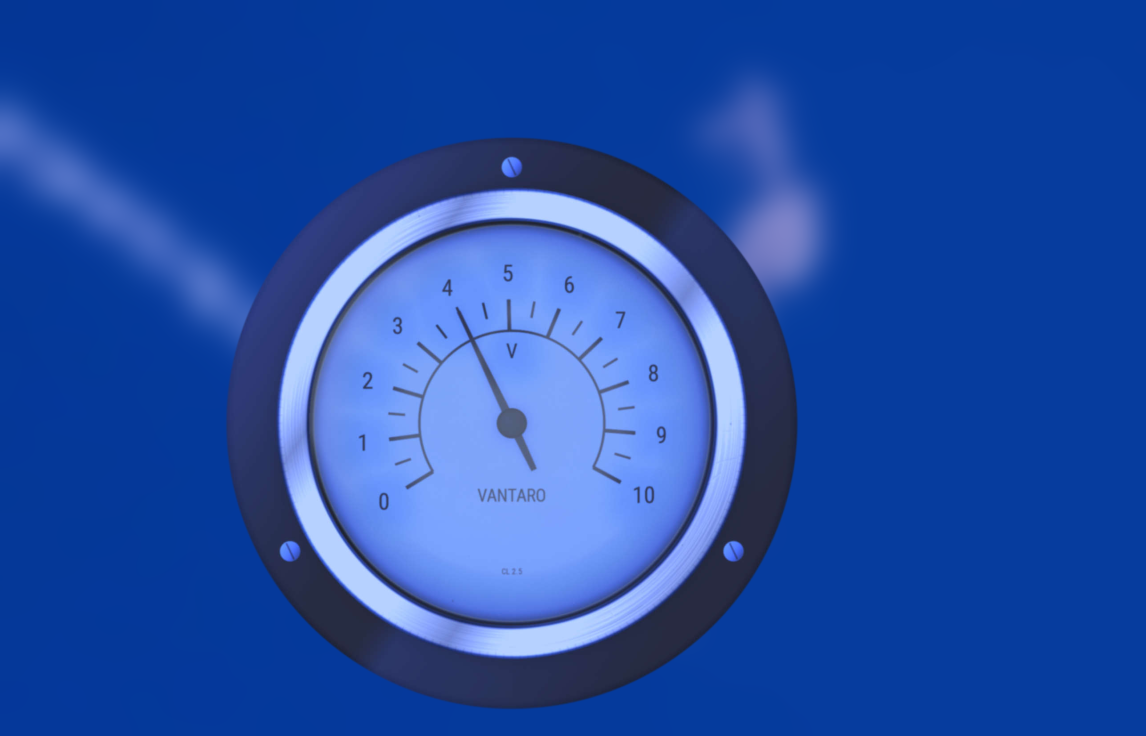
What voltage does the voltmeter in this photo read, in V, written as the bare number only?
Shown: 4
